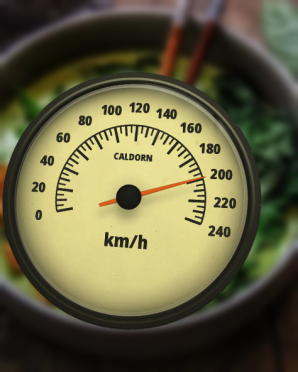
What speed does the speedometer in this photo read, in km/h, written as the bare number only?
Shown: 200
